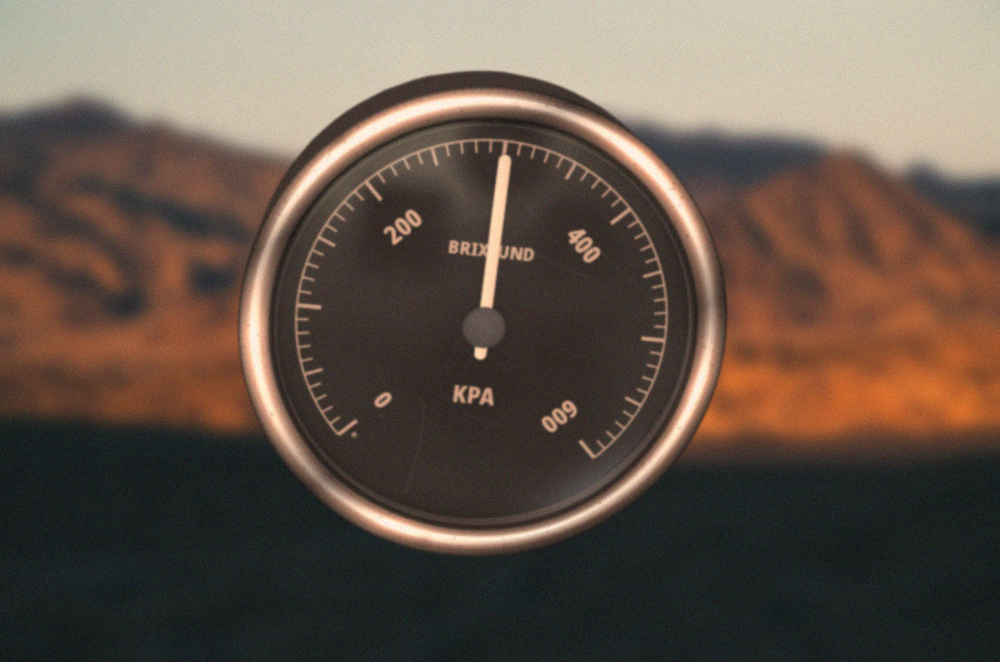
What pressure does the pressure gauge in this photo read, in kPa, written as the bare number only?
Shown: 300
